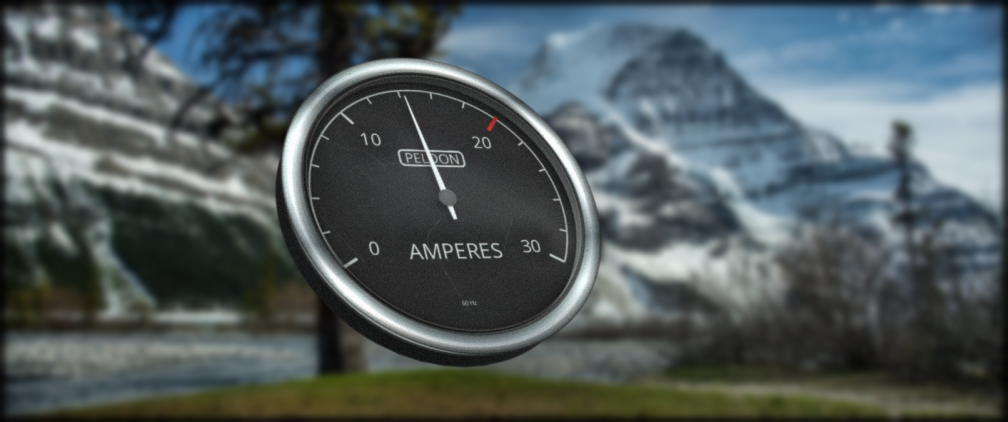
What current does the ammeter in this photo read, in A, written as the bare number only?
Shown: 14
